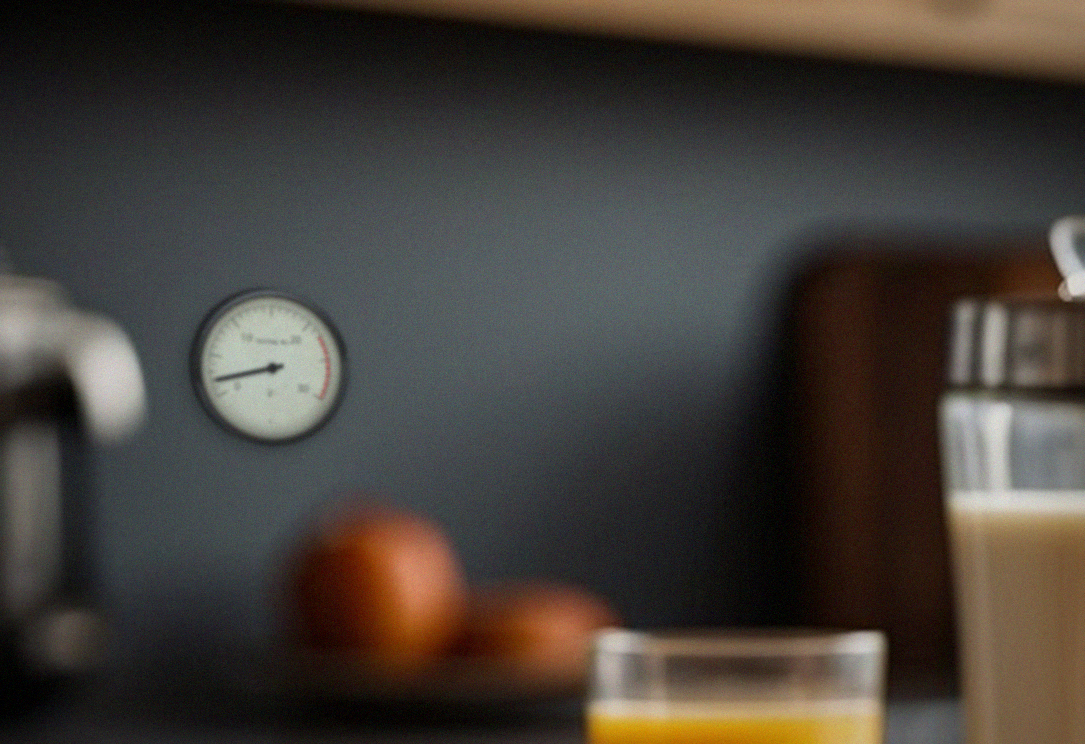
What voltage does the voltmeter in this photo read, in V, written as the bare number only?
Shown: 2
